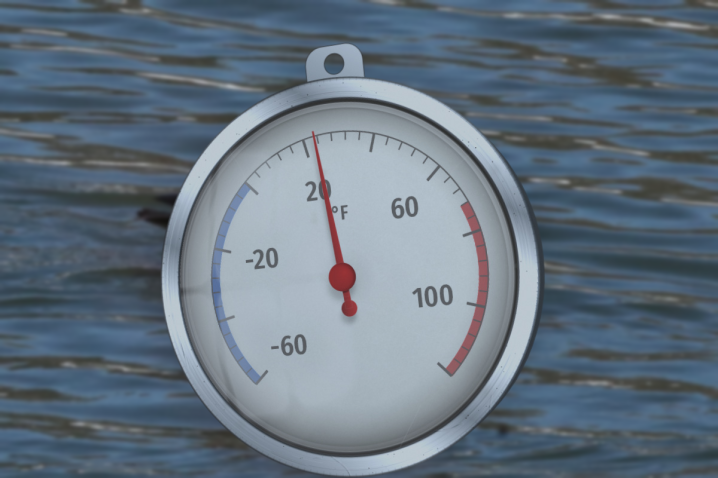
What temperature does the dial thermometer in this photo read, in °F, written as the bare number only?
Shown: 24
